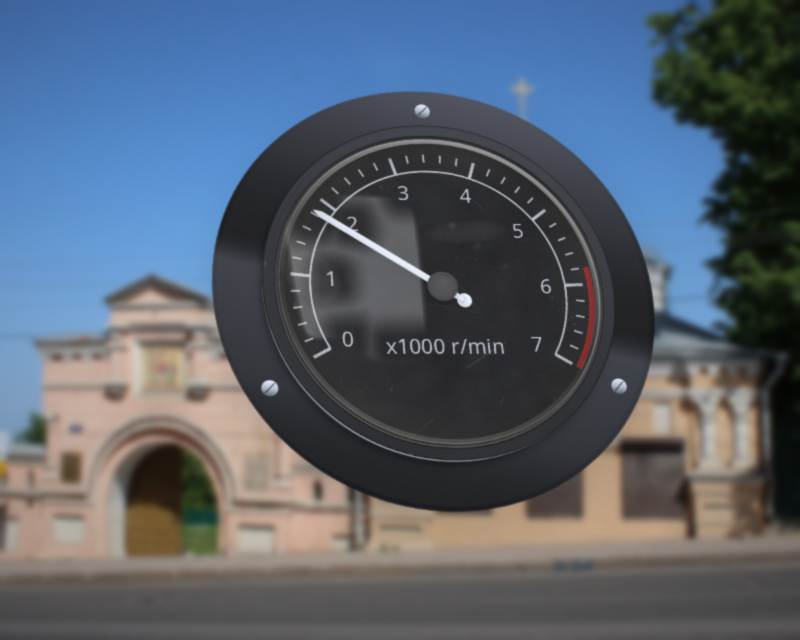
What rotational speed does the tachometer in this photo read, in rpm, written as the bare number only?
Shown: 1800
